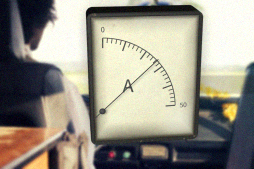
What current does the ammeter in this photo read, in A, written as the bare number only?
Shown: 26
